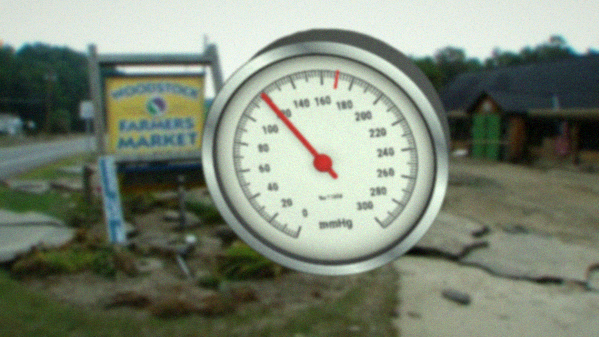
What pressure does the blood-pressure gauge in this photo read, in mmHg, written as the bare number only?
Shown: 120
